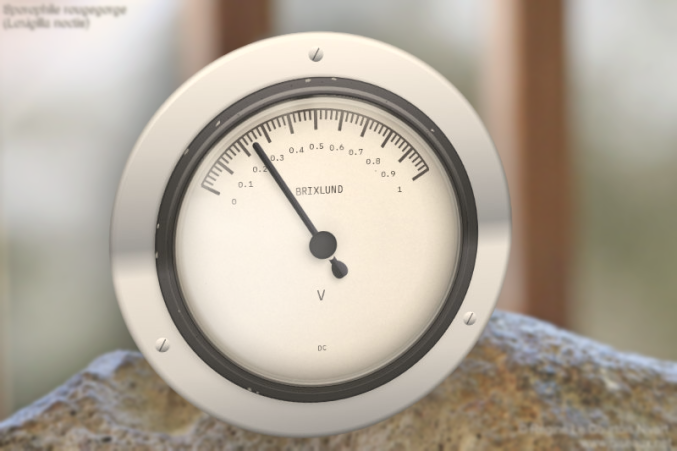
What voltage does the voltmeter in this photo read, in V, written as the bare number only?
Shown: 0.24
